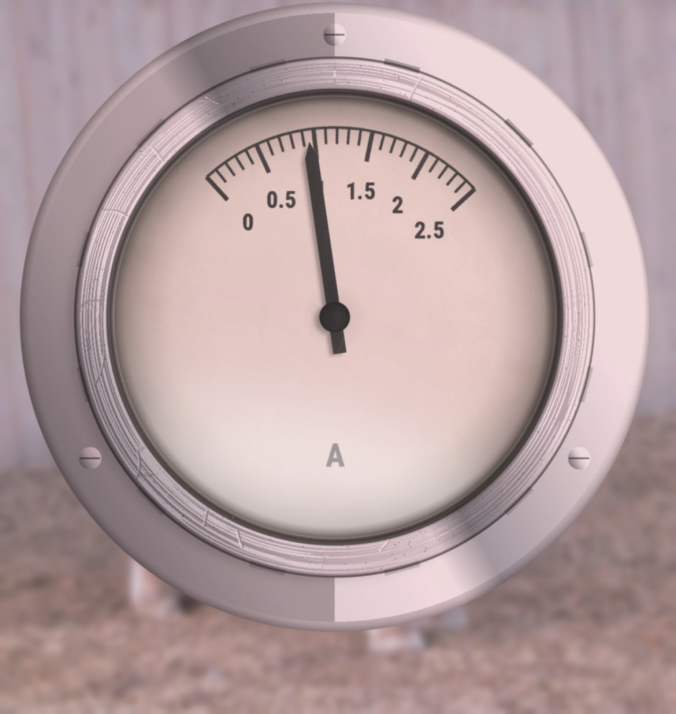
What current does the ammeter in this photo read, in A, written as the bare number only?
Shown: 0.95
